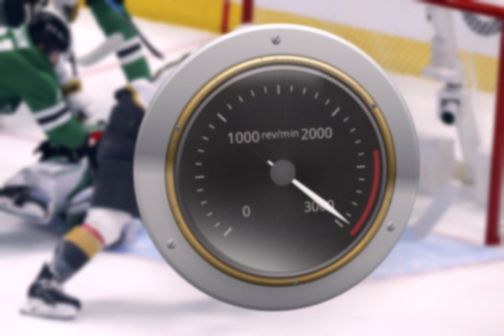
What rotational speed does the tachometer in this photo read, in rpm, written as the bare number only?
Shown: 2950
